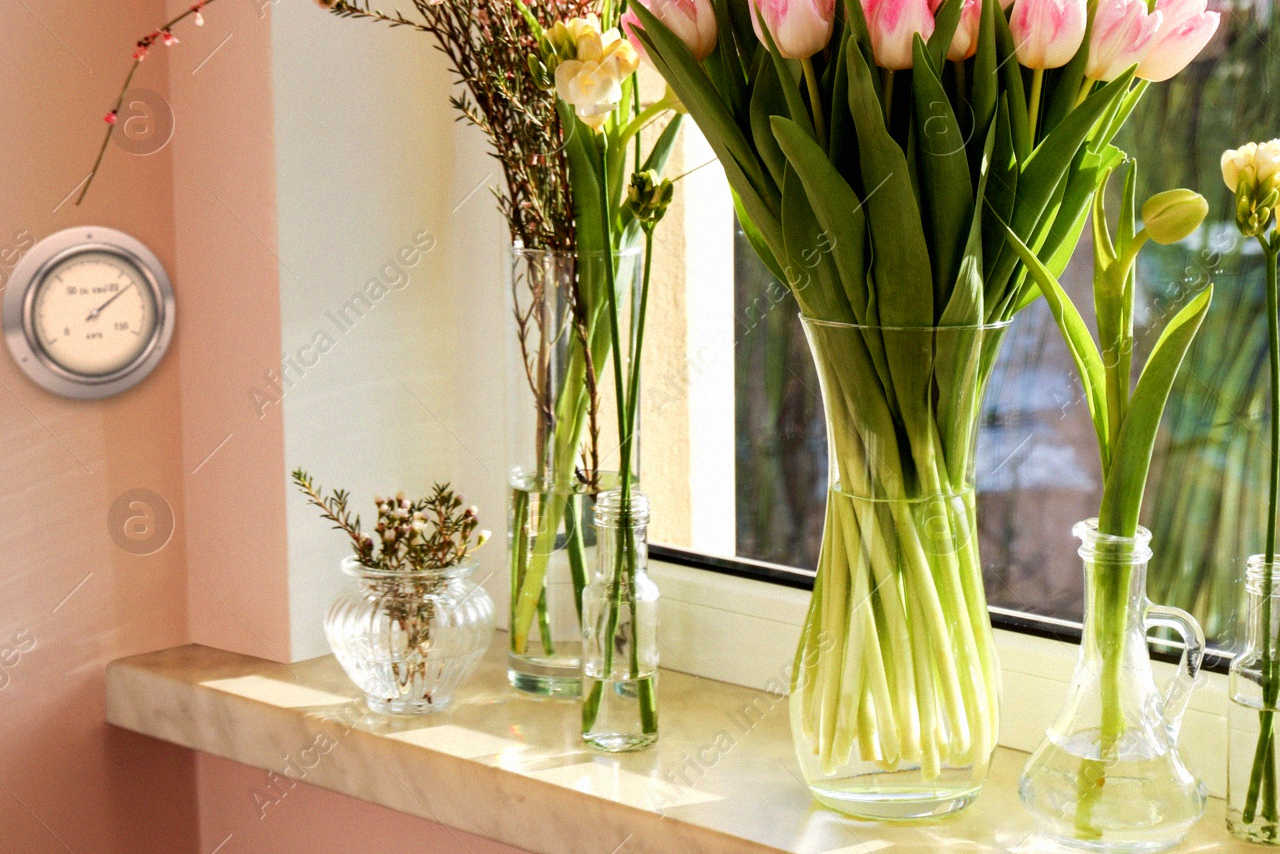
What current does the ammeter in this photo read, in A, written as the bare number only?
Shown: 110
